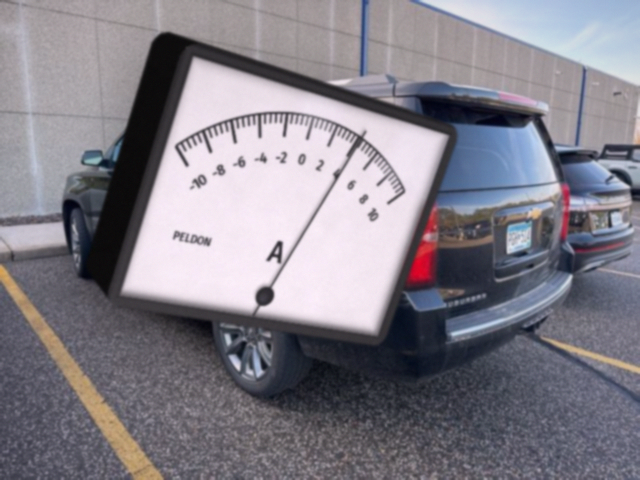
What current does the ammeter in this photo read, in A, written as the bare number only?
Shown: 4
